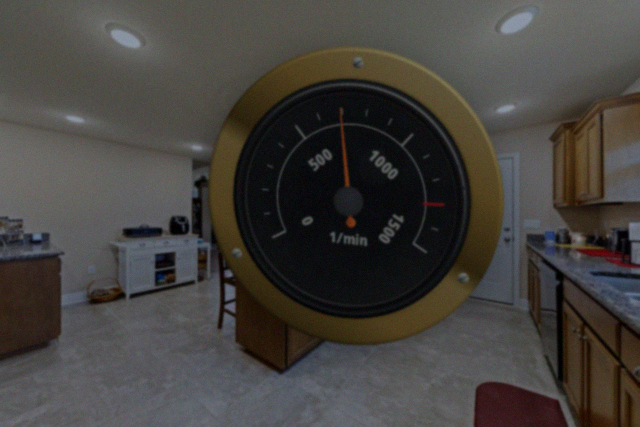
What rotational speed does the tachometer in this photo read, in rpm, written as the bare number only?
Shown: 700
